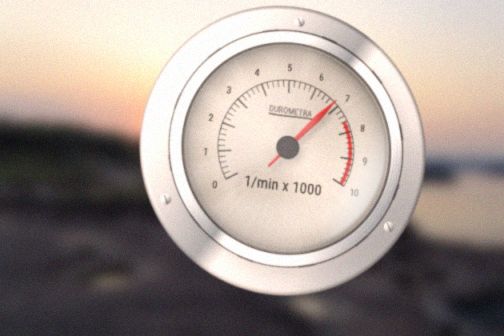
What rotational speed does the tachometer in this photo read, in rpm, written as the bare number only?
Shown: 6800
